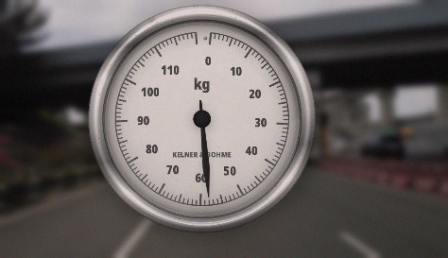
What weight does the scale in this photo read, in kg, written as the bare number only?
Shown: 58
